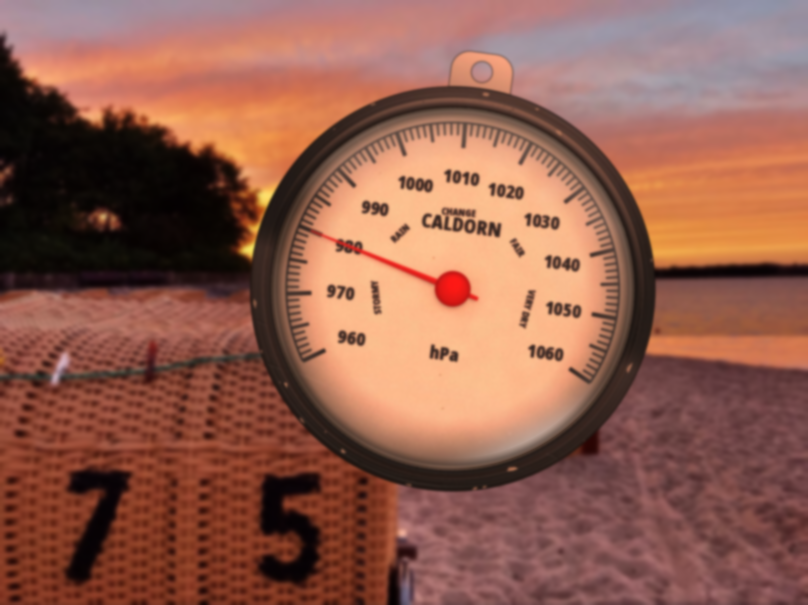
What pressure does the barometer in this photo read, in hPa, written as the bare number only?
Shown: 980
